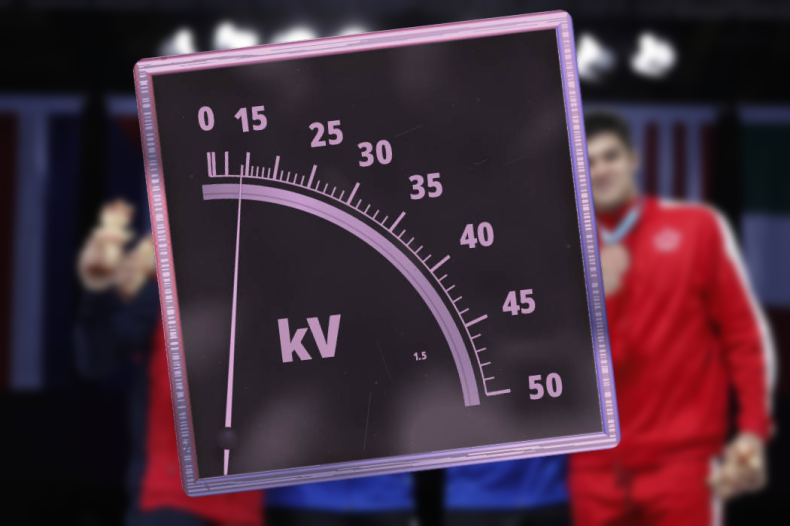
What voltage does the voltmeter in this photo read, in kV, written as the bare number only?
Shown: 14
